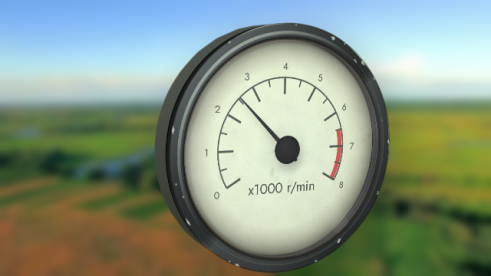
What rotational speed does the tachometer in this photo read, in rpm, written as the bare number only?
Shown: 2500
